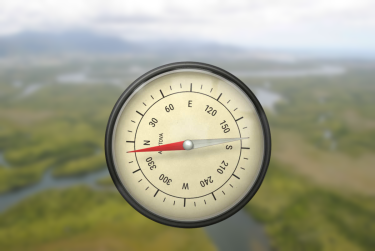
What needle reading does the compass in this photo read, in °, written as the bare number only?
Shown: 350
